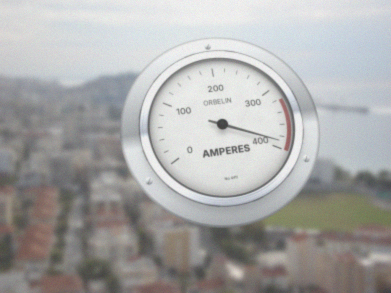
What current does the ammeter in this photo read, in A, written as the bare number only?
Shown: 390
